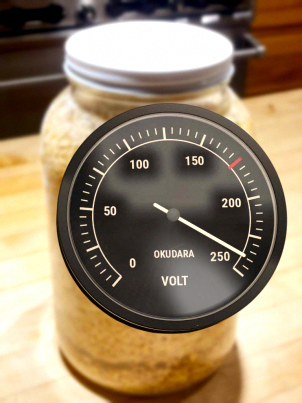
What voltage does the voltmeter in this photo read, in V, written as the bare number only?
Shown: 240
